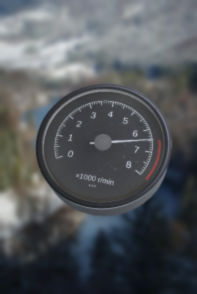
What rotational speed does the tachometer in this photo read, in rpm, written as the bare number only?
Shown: 6500
